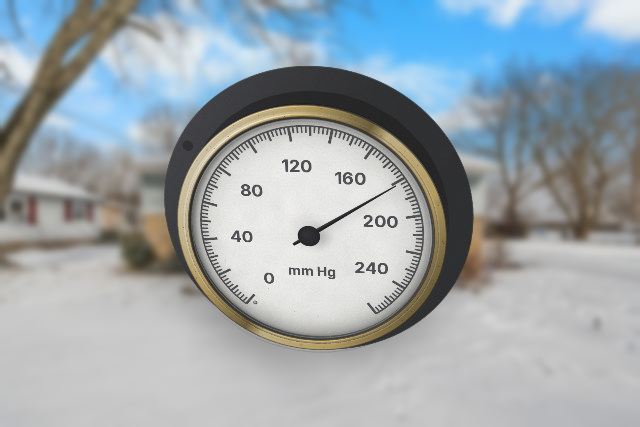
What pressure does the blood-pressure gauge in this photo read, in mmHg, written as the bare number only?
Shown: 180
